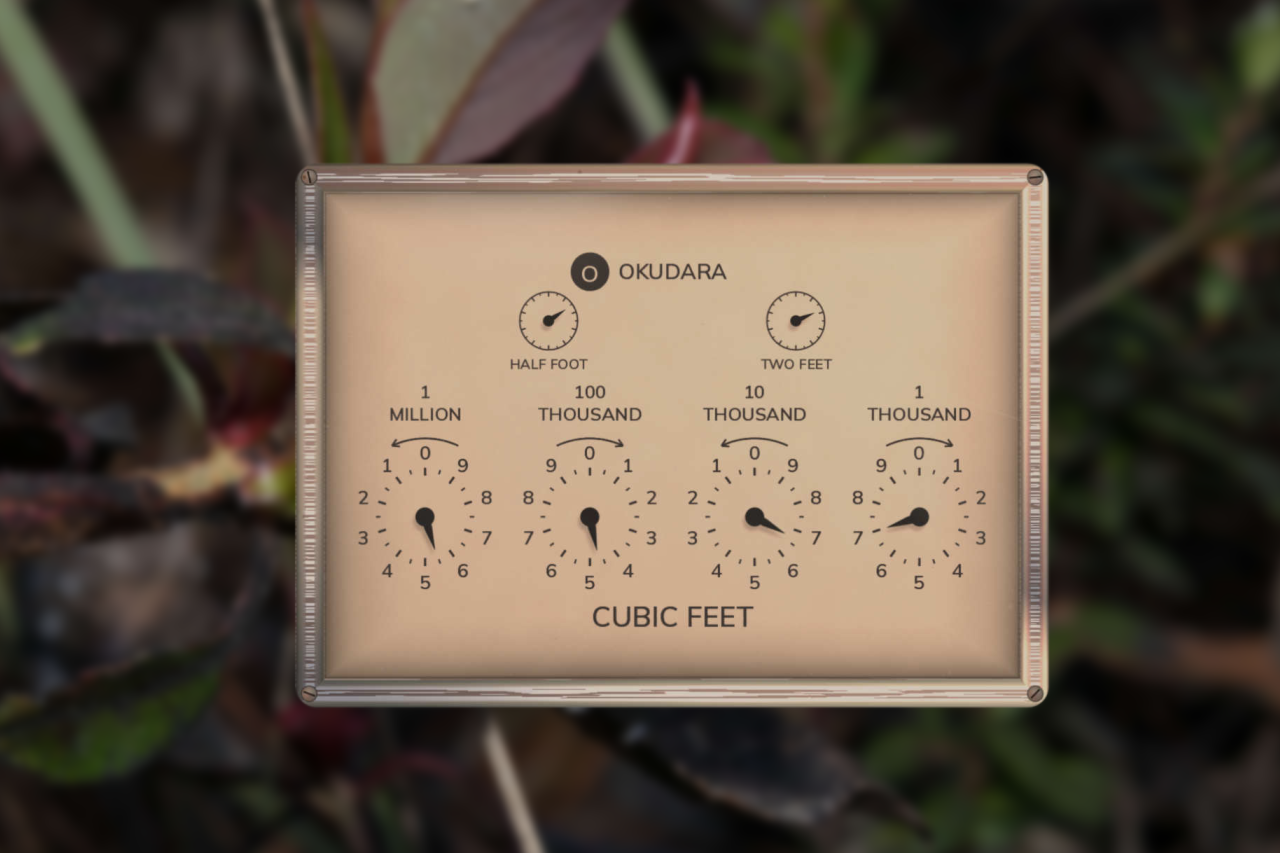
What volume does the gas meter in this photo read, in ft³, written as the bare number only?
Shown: 546700
